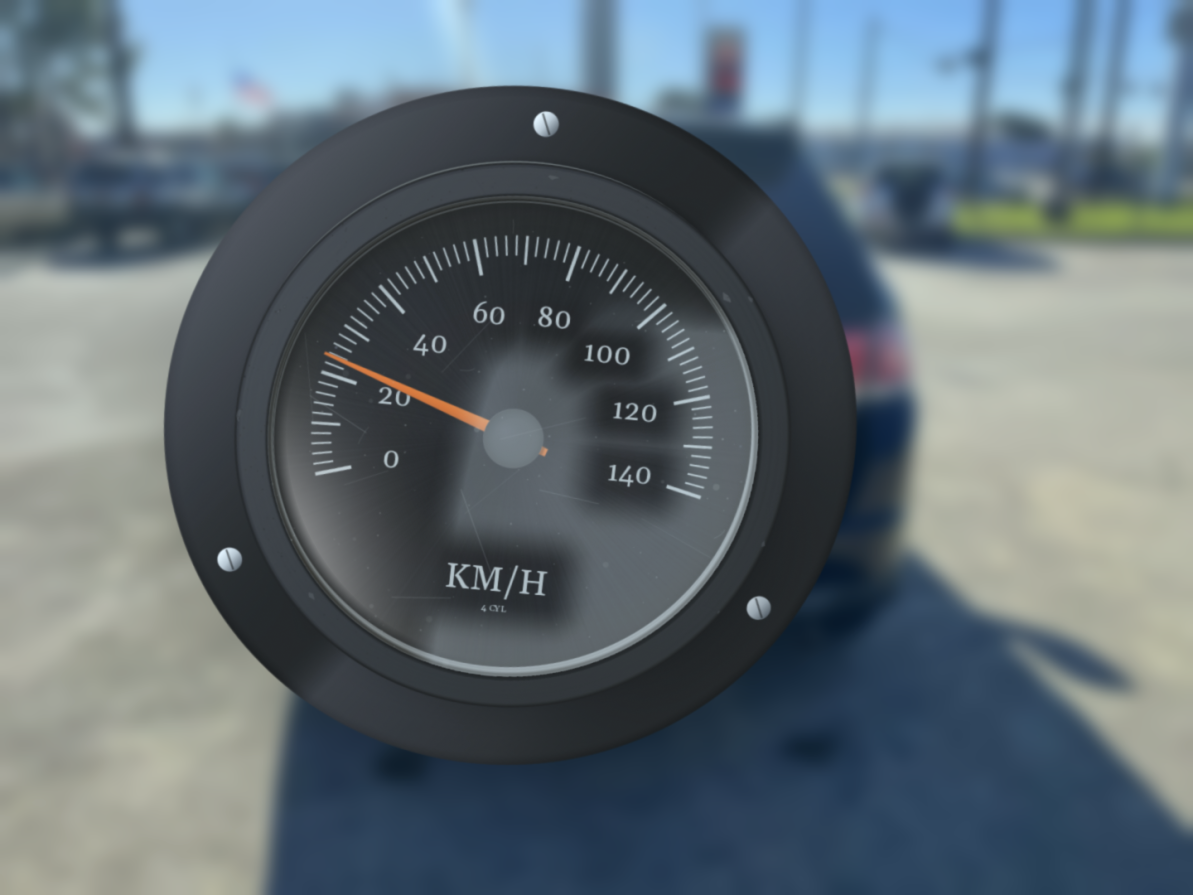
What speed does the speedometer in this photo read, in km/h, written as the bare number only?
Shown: 24
